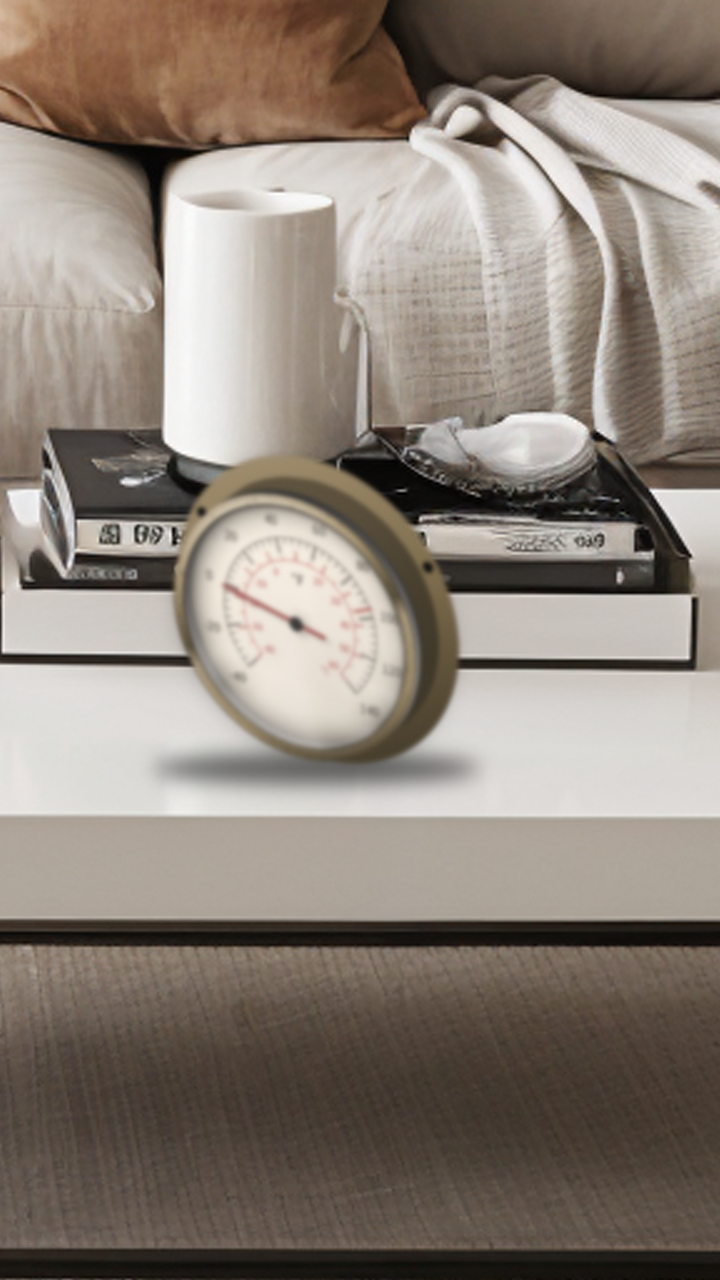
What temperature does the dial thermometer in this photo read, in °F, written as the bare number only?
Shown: 0
